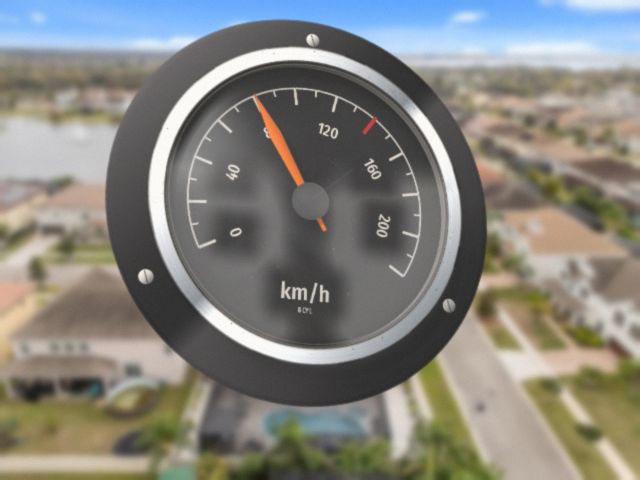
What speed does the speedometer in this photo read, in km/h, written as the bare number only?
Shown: 80
